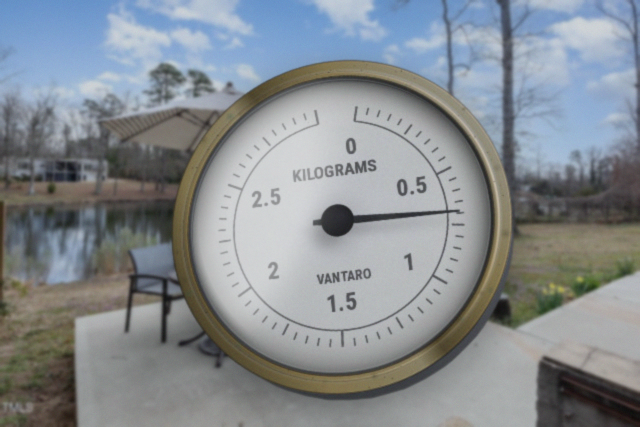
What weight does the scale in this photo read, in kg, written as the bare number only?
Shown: 0.7
